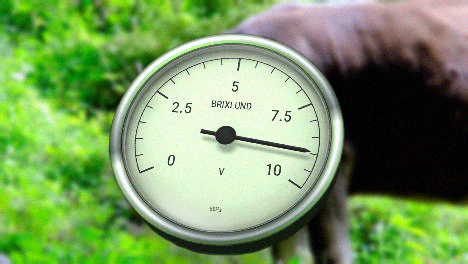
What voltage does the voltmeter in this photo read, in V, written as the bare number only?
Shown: 9
